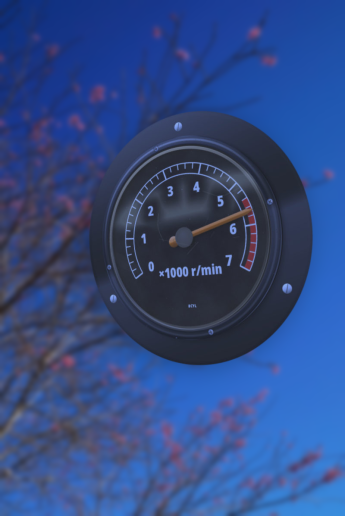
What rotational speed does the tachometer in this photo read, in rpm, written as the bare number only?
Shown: 5700
